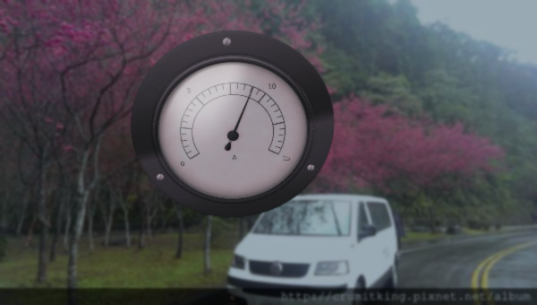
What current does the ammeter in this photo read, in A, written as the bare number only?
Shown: 9
